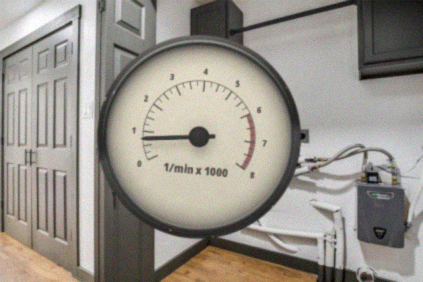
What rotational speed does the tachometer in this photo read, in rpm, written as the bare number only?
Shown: 750
